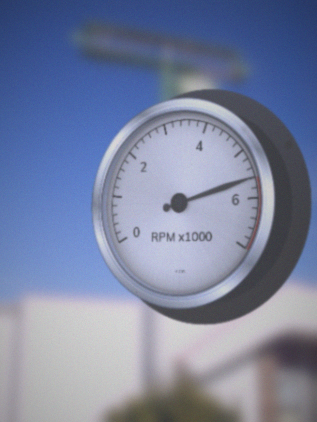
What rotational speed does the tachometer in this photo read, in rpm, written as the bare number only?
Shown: 5600
